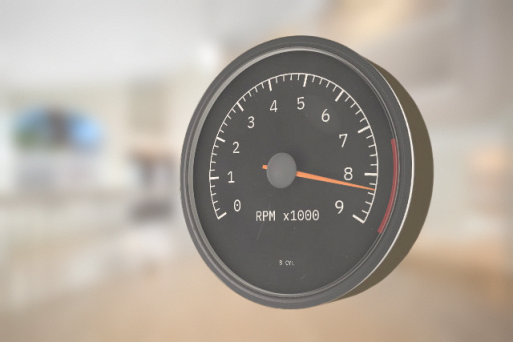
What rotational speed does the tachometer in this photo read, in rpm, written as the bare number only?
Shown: 8300
